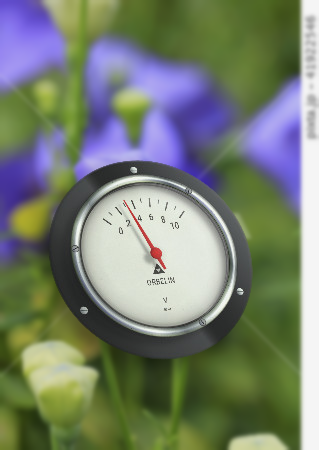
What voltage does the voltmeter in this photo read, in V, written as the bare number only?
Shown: 3
